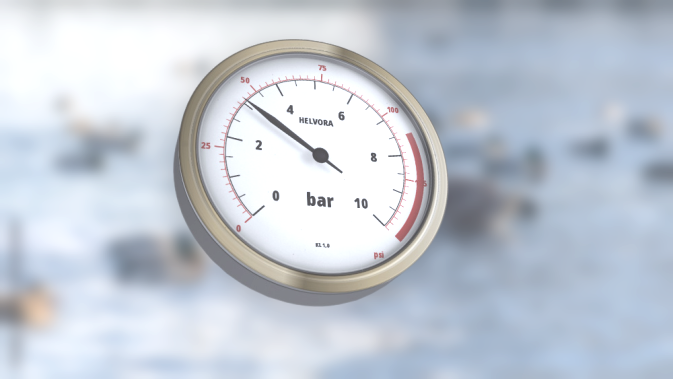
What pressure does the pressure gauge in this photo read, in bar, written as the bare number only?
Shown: 3
